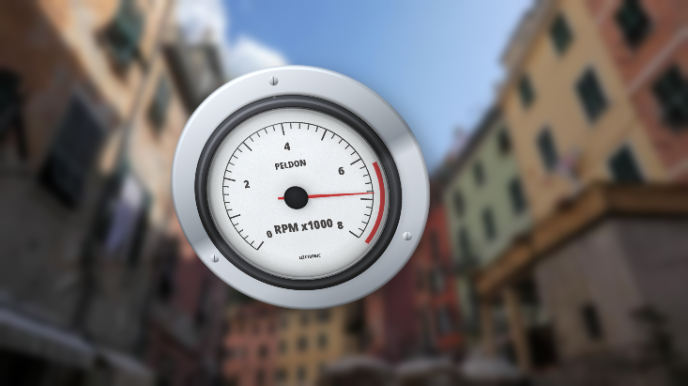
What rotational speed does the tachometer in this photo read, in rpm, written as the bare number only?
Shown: 6800
